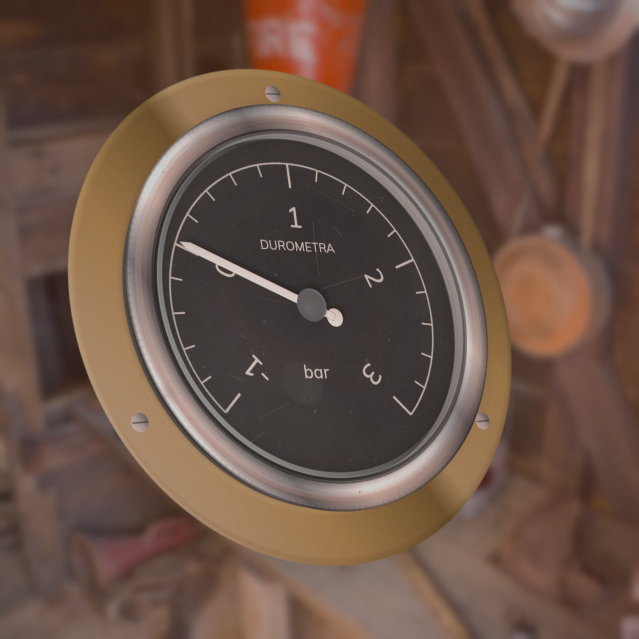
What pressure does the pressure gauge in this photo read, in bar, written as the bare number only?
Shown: 0
